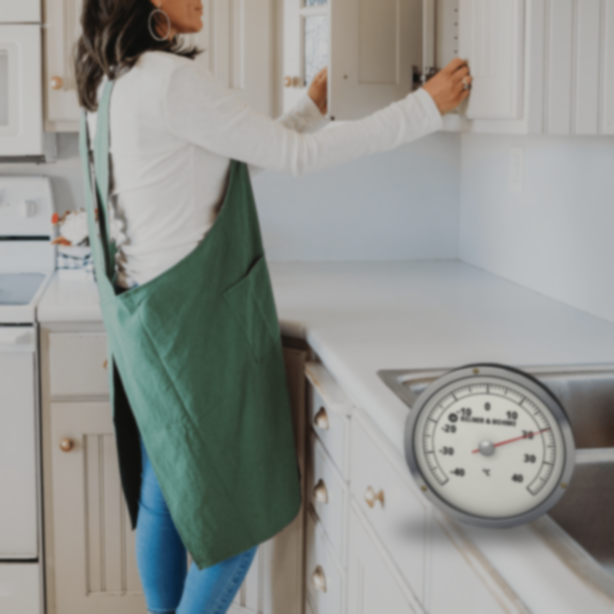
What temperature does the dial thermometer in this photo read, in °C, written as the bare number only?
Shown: 20
